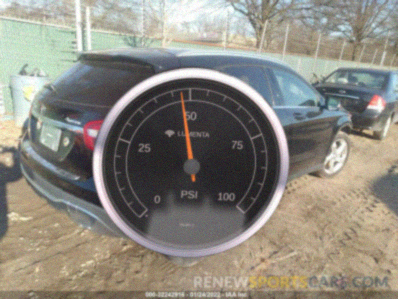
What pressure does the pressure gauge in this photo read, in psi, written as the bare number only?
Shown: 47.5
